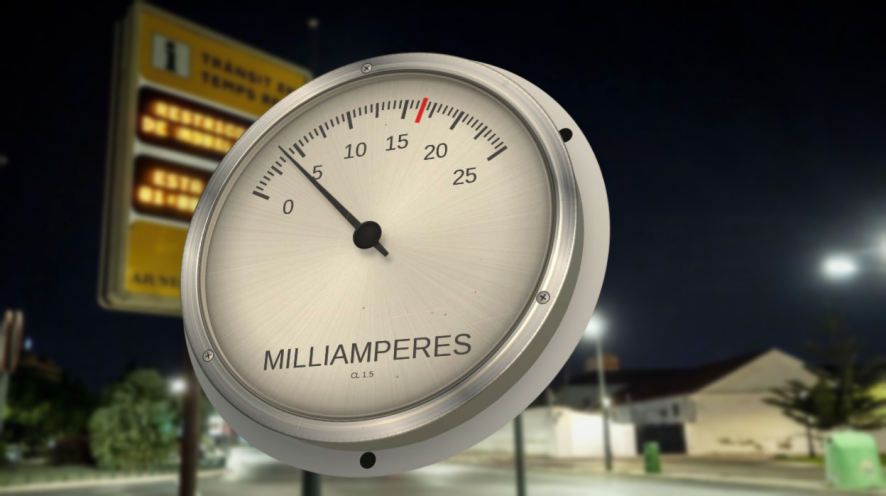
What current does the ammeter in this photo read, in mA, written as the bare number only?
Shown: 4
